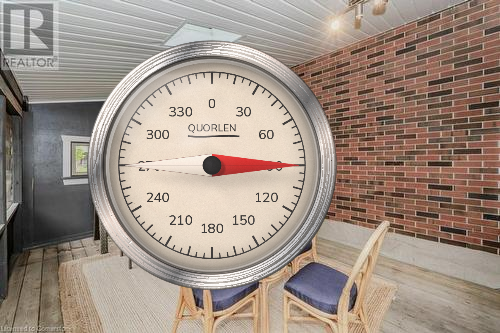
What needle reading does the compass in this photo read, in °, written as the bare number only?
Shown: 90
